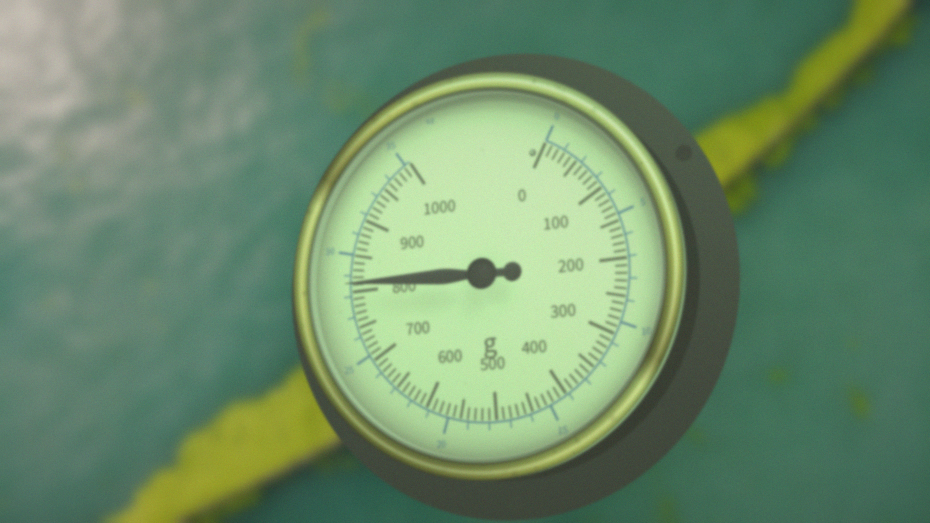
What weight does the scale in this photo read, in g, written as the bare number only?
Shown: 810
